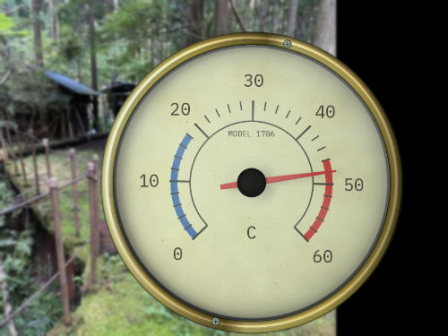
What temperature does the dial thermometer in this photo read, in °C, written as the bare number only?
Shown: 48
